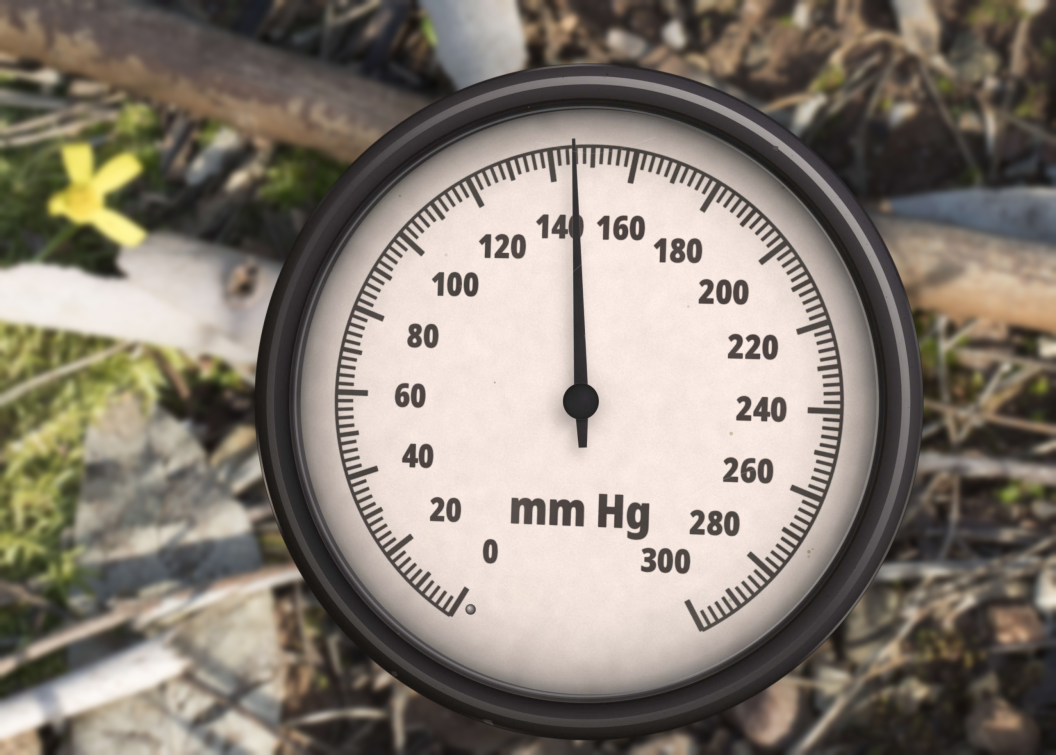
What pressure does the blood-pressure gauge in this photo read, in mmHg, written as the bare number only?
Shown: 146
